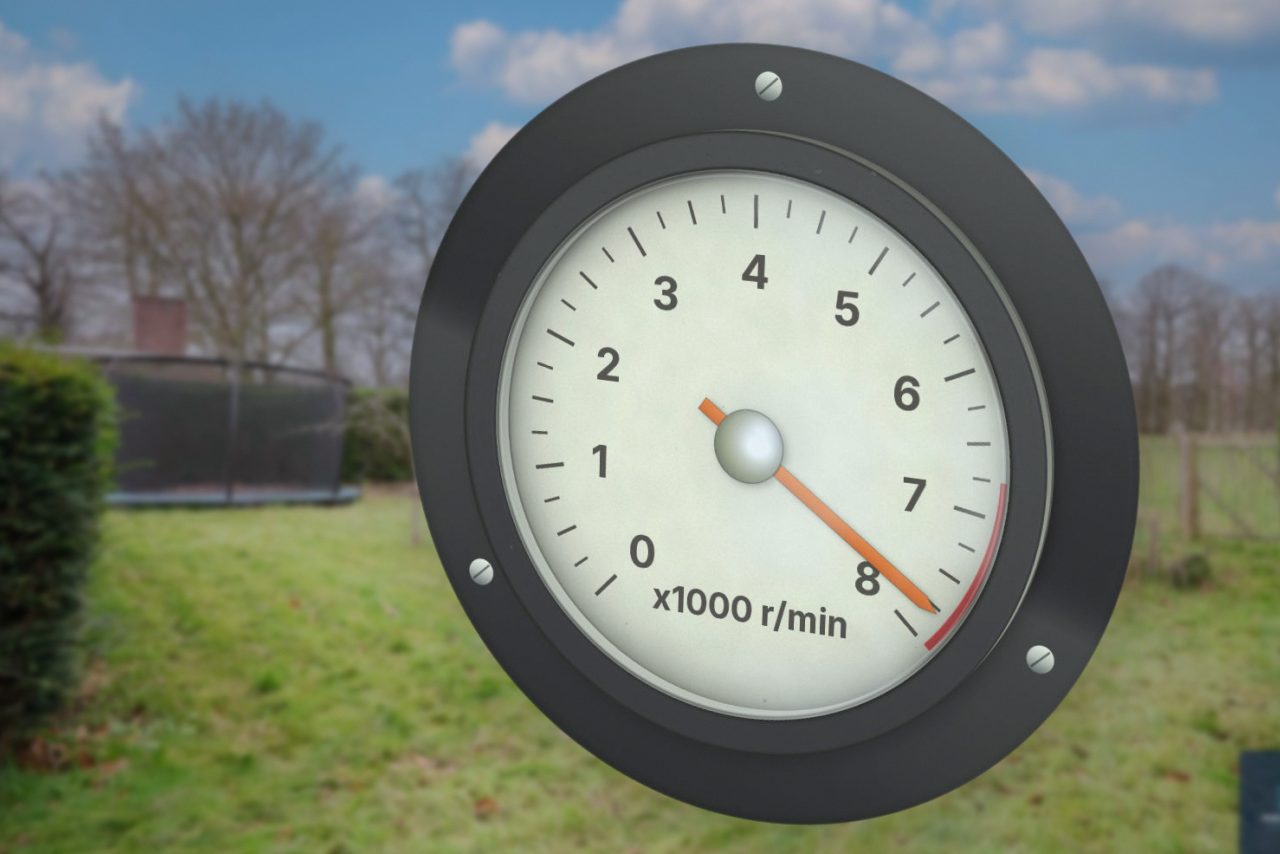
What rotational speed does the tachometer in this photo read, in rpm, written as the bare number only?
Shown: 7750
